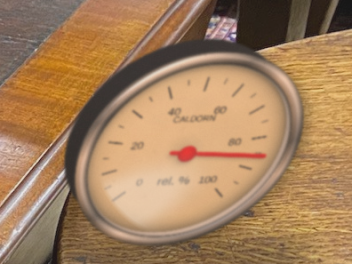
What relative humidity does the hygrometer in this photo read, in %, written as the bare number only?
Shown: 85
